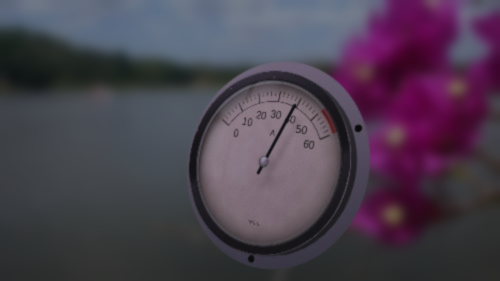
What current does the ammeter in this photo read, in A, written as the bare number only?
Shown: 40
